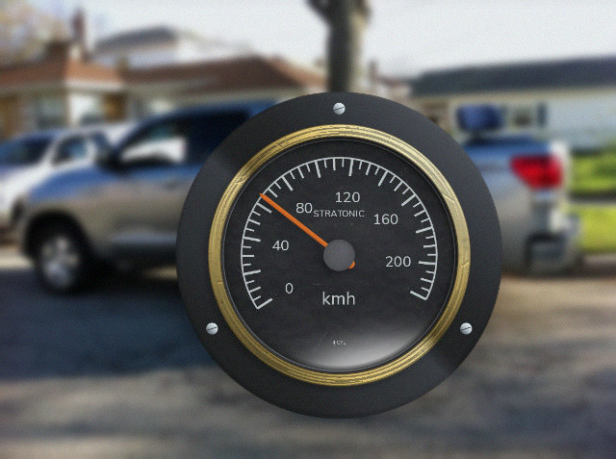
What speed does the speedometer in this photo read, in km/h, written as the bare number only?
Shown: 65
